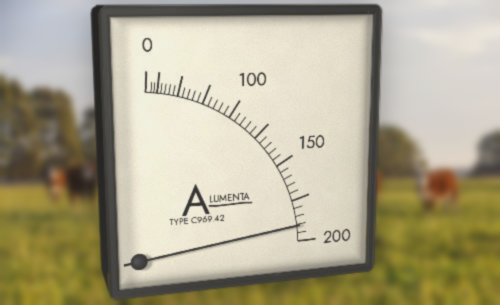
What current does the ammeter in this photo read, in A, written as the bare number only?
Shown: 190
